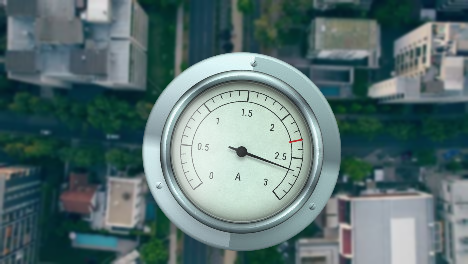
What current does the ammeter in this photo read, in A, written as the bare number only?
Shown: 2.65
